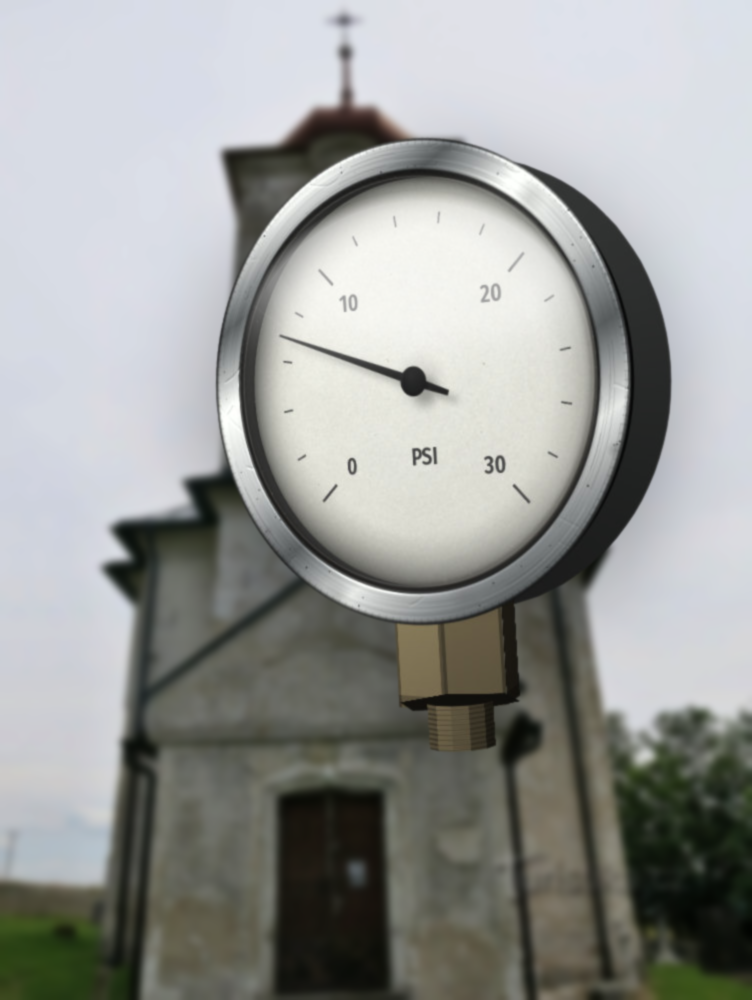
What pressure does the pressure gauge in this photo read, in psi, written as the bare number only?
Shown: 7
